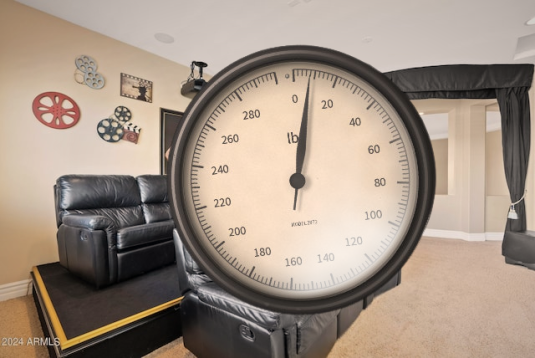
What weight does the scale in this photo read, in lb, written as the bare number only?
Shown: 8
